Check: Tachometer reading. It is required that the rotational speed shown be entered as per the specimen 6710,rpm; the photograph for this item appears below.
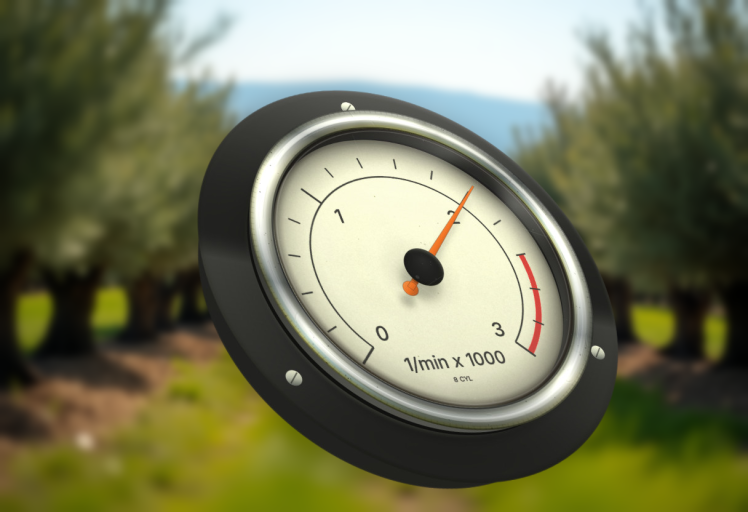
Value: 2000,rpm
